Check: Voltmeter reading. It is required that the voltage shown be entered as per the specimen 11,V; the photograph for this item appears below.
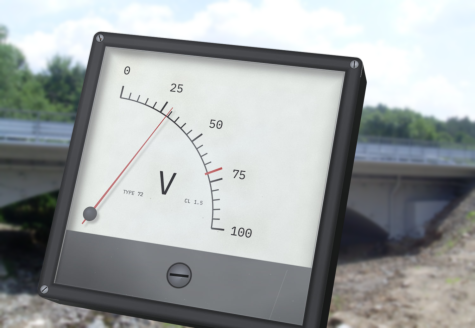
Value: 30,V
